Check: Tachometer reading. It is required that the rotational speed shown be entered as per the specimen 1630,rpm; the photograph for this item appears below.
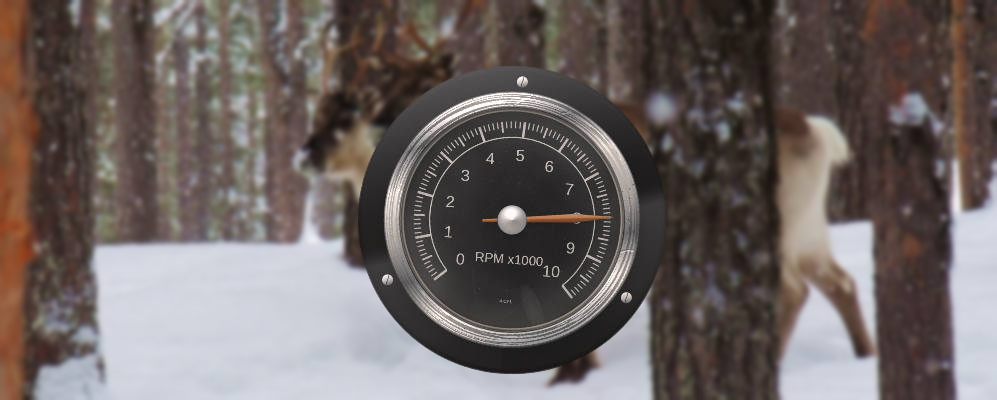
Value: 8000,rpm
